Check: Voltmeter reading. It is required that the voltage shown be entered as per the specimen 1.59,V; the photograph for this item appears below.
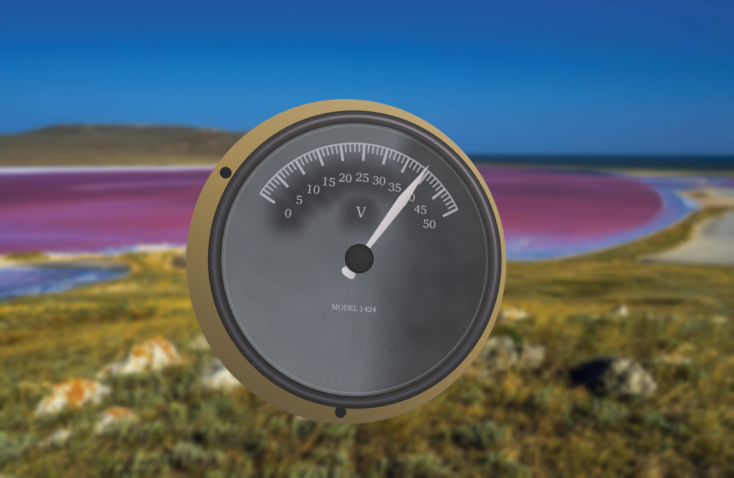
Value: 39,V
